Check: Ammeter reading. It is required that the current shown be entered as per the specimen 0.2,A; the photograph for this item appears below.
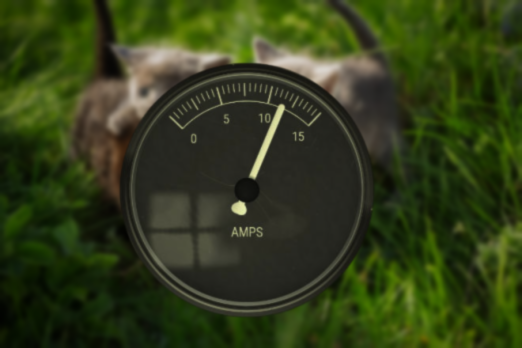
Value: 11.5,A
